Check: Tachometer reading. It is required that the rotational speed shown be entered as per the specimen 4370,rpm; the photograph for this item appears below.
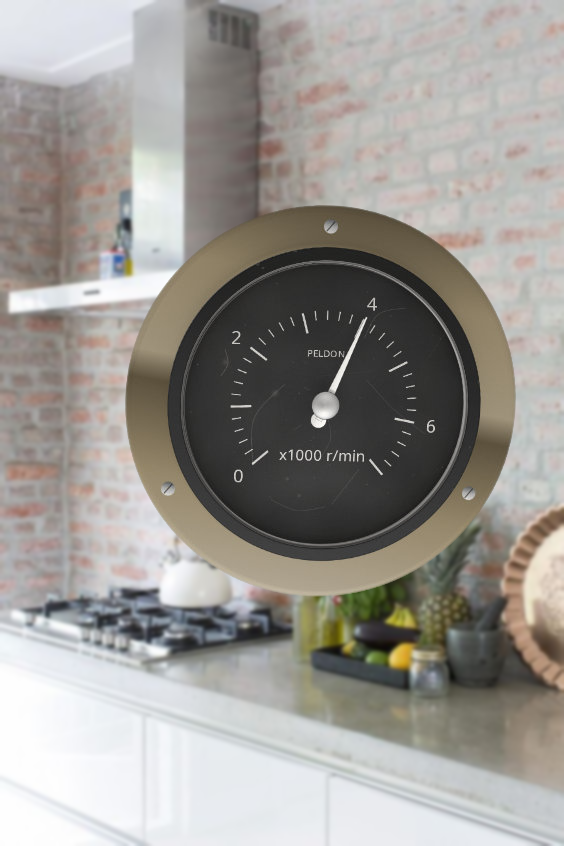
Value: 4000,rpm
